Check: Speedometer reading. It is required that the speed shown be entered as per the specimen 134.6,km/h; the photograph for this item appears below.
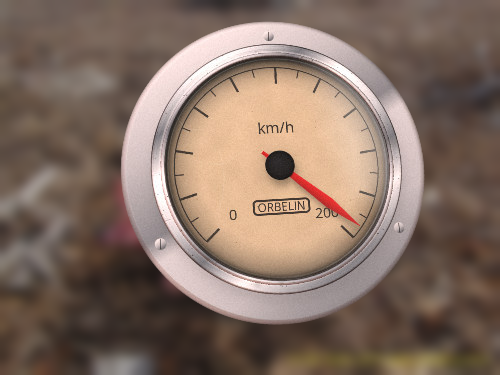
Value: 195,km/h
